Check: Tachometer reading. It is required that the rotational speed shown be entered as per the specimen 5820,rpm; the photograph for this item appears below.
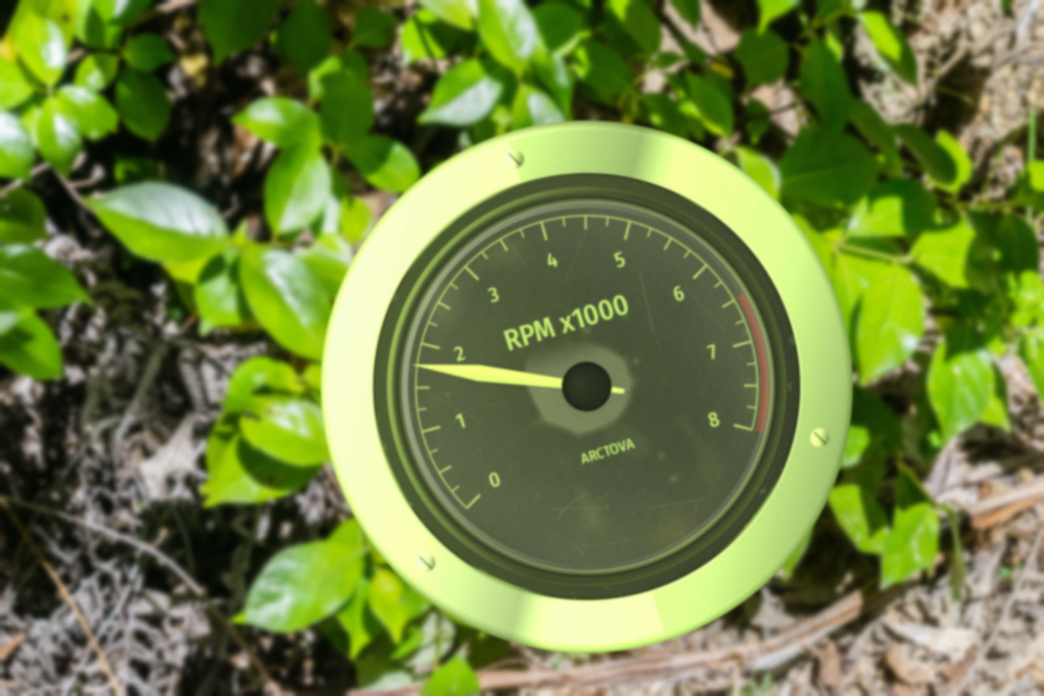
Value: 1750,rpm
